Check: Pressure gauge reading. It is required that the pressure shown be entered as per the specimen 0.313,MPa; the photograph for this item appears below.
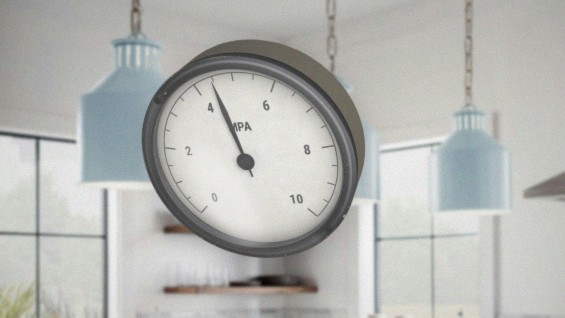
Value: 4.5,MPa
